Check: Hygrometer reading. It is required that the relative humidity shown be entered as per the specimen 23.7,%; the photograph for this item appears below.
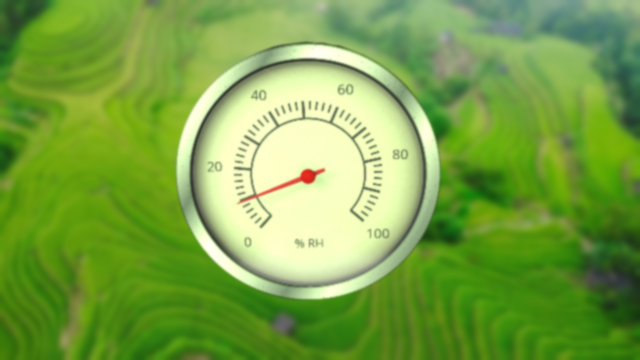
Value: 10,%
